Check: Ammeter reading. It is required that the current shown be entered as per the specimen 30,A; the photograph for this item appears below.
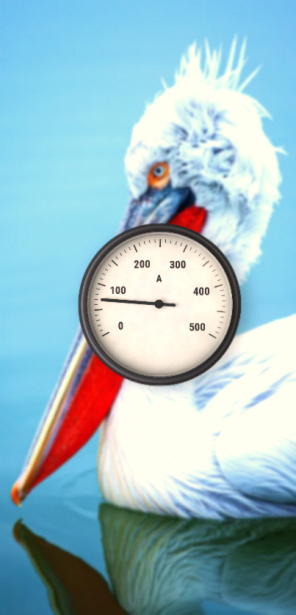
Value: 70,A
